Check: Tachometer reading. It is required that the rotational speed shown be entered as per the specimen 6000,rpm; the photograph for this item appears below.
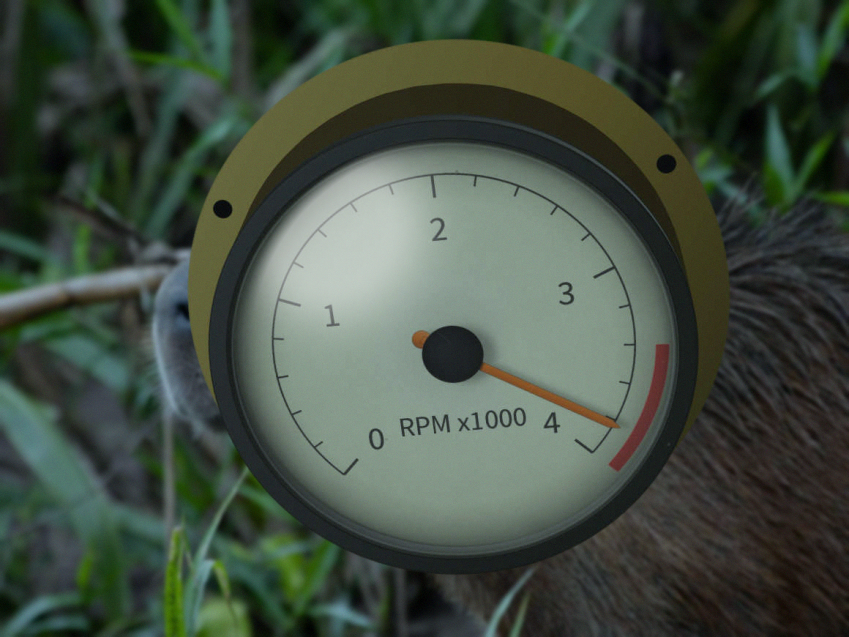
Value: 3800,rpm
